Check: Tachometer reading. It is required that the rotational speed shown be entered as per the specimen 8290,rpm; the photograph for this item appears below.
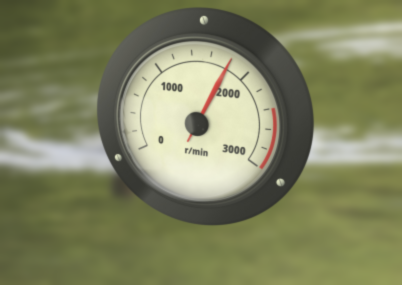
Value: 1800,rpm
